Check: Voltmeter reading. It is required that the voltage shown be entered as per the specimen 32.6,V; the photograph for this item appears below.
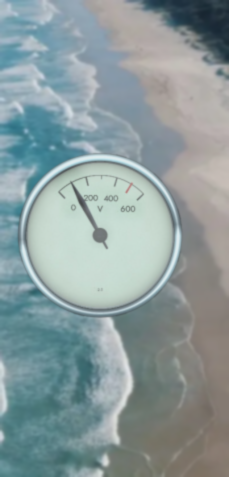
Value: 100,V
